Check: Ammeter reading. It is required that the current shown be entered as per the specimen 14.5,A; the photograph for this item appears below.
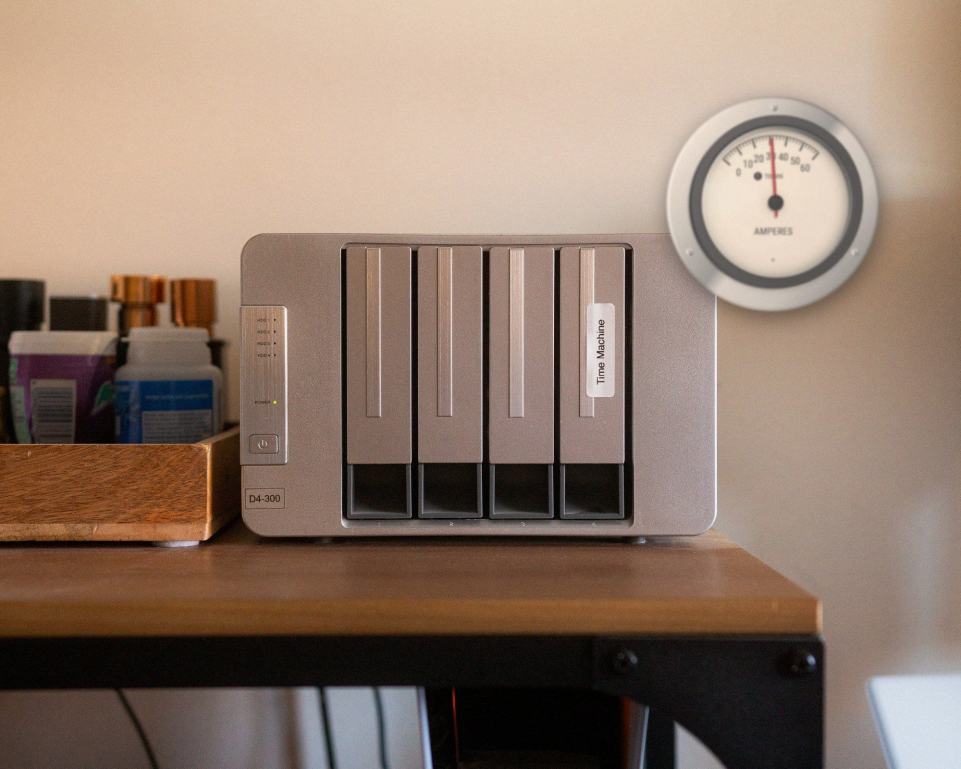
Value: 30,A
